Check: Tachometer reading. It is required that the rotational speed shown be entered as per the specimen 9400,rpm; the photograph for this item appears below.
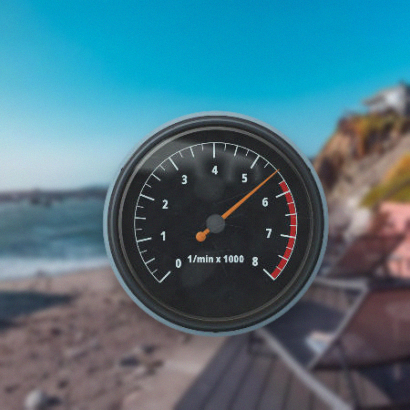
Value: 5500,rpm
